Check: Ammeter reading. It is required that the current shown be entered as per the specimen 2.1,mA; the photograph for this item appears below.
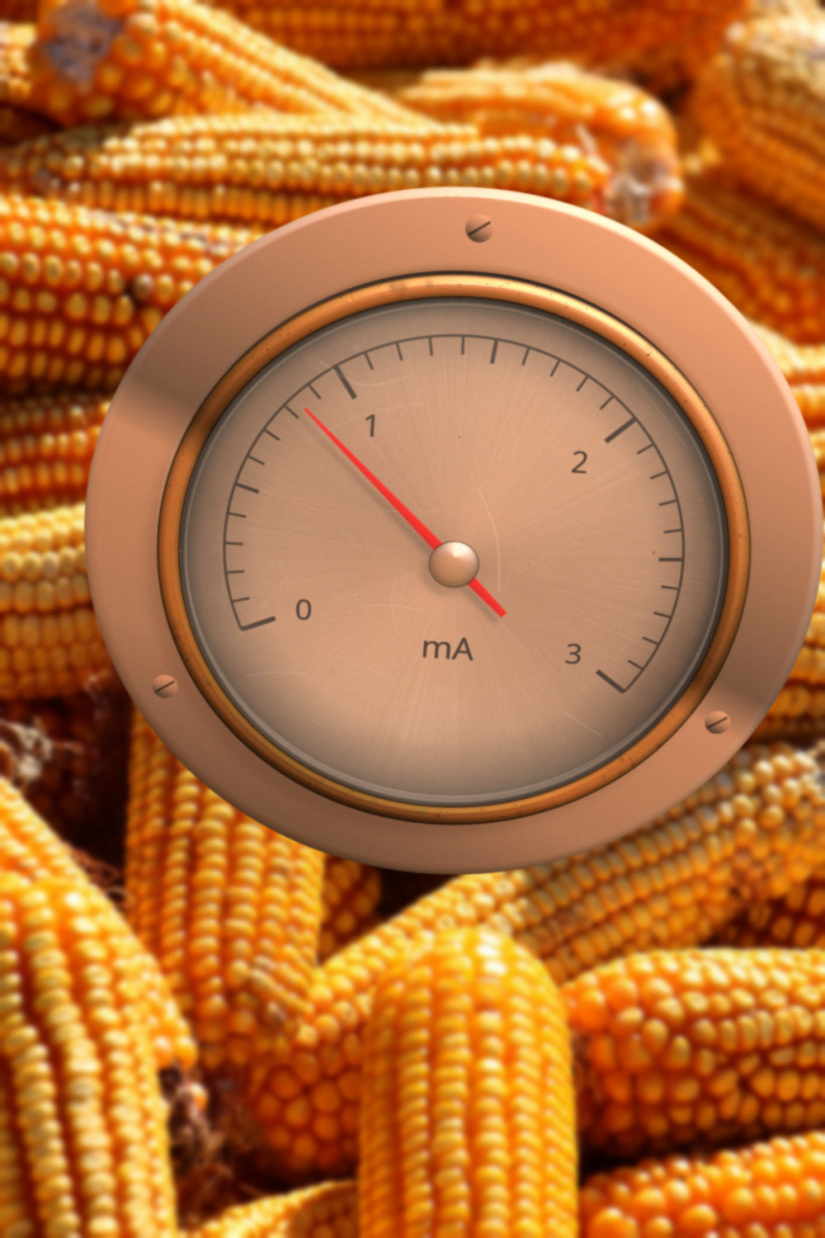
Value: 0.85,mA
